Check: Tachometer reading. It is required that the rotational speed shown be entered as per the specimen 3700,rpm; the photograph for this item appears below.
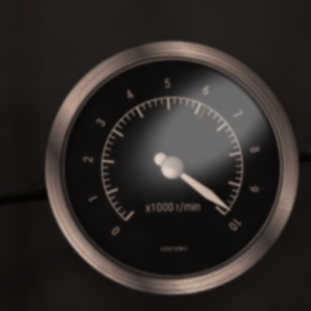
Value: 9800,rpm
